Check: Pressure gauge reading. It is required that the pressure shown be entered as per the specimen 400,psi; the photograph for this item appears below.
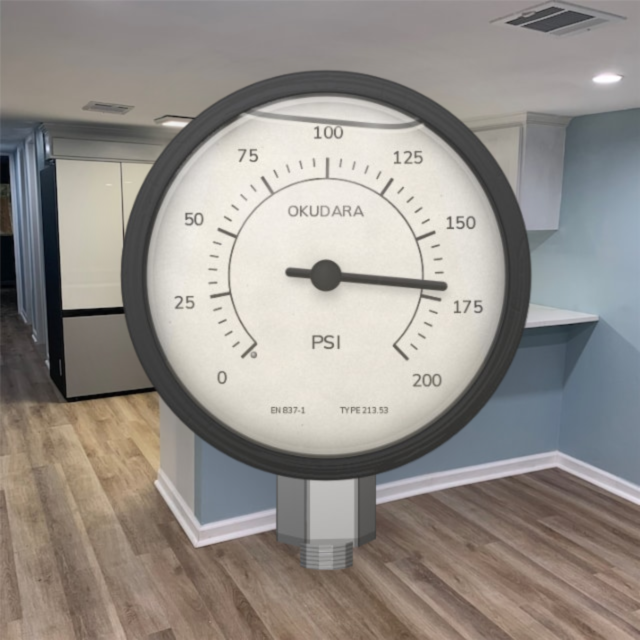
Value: 170,psi
